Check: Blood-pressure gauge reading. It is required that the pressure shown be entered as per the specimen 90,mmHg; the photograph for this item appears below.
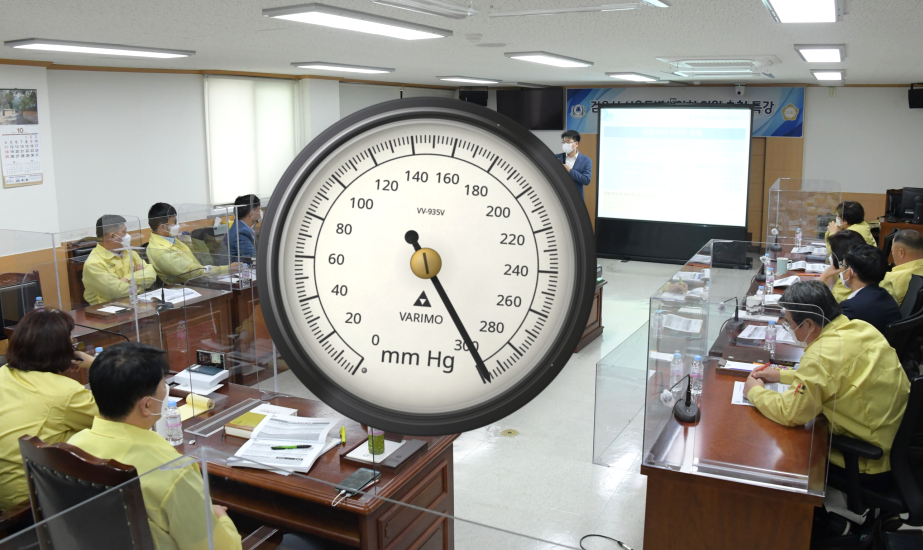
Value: 298,mmHg
